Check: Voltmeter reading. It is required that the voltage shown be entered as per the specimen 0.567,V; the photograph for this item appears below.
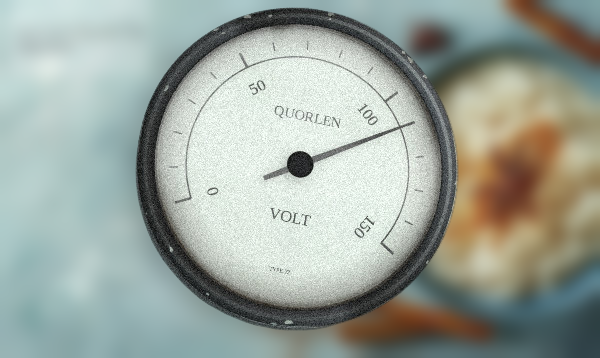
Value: 110,V
